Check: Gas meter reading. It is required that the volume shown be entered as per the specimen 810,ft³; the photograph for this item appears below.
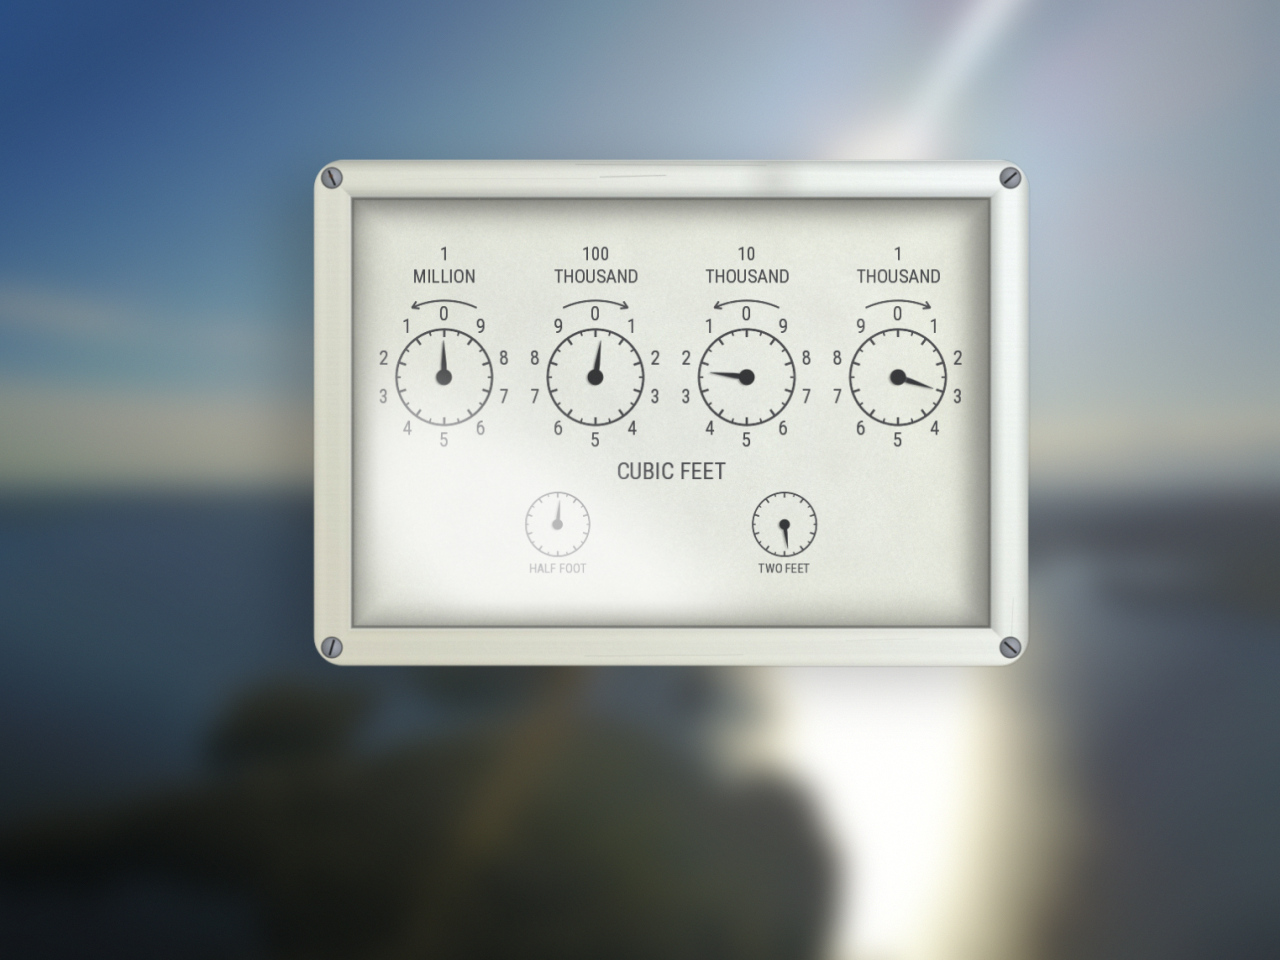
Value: 2300,ft³
